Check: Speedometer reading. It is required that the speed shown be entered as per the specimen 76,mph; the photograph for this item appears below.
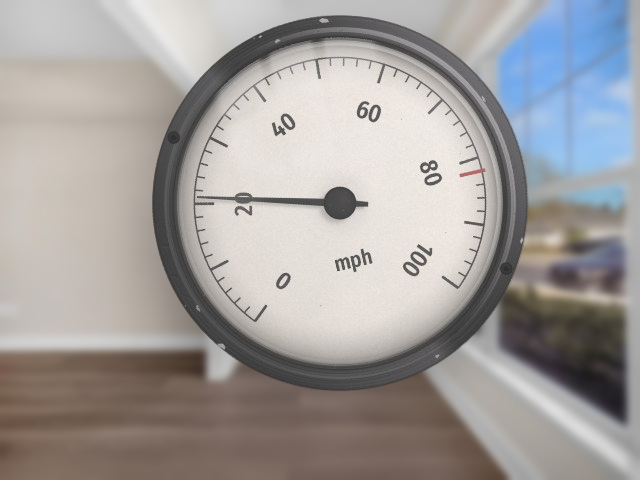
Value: 21,mph
